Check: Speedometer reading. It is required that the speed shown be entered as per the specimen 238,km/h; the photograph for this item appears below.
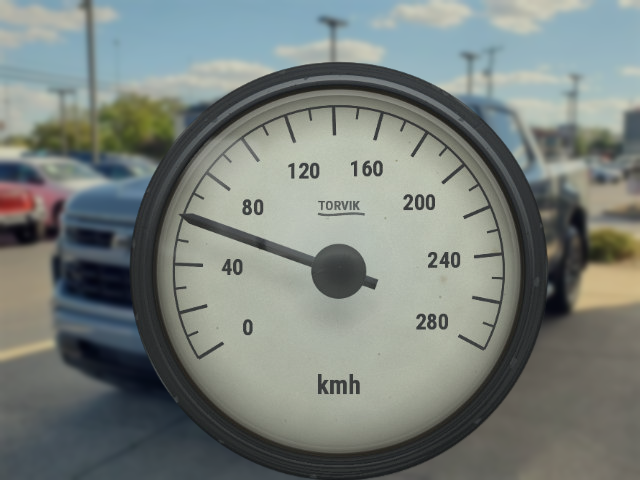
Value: 60,km/h
